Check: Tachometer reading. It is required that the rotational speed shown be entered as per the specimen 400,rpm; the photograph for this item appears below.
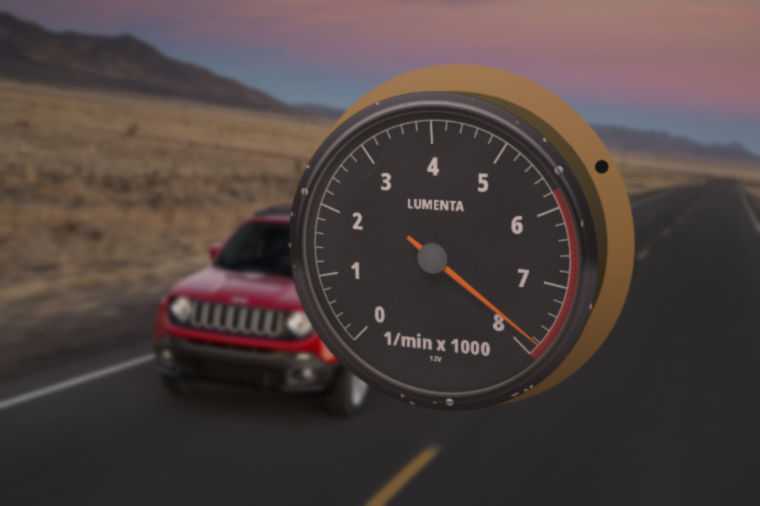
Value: 7800,rpm
